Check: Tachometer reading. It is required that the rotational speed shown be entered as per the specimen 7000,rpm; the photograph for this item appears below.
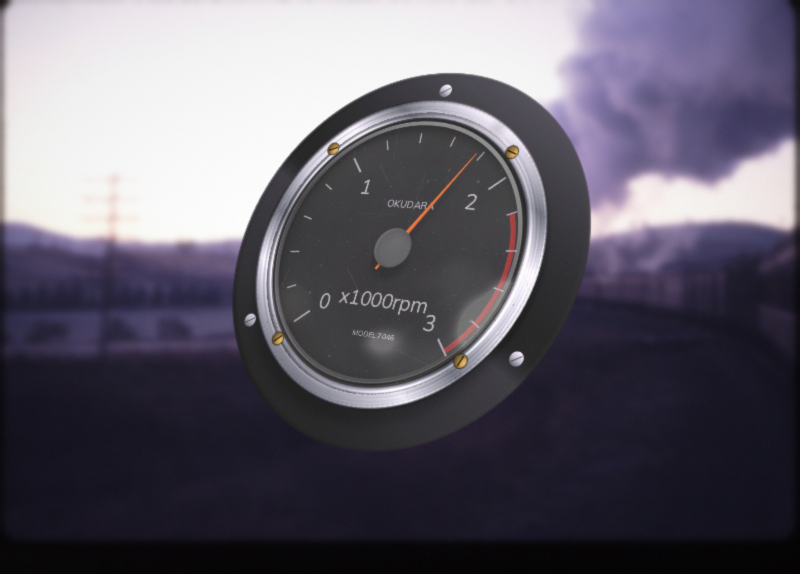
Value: 1800,rpm
